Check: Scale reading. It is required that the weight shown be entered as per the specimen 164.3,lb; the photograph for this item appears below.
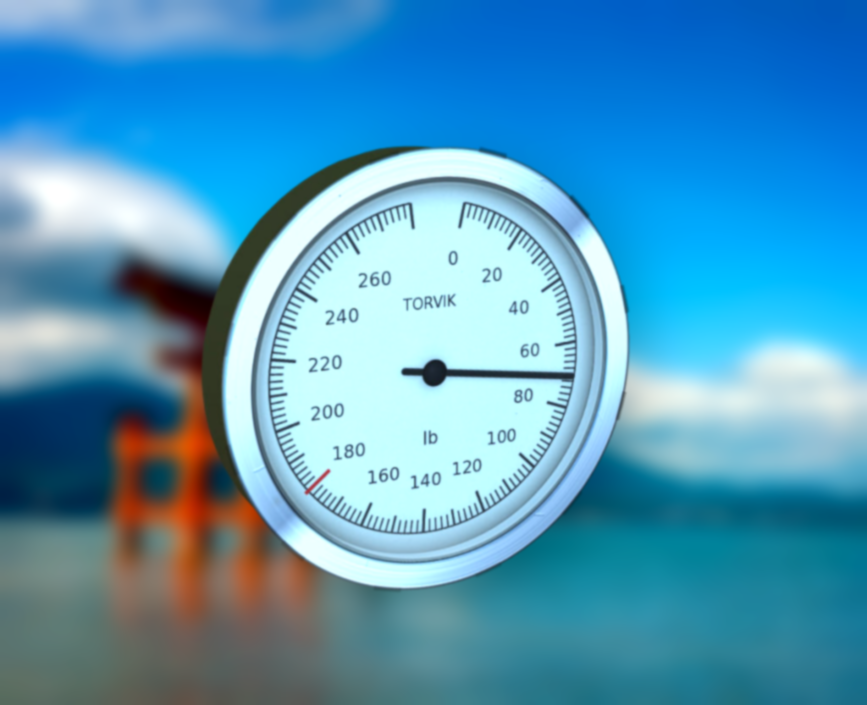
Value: 70,lb
